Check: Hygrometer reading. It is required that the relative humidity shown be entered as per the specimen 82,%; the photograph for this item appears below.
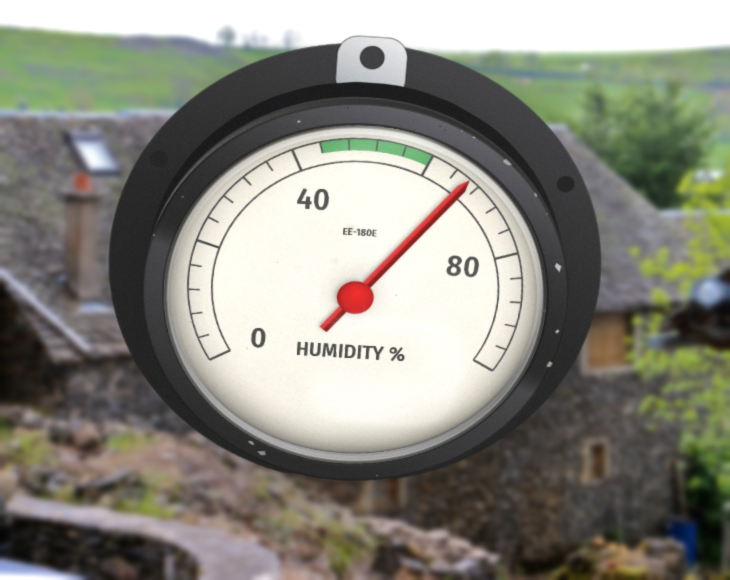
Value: 66,%
